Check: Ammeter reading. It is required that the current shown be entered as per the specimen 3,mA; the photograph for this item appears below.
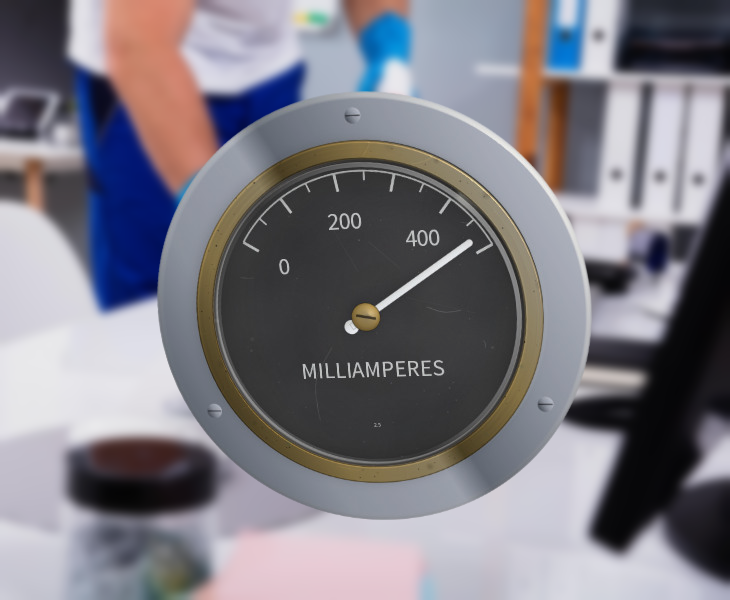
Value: 475,mA
